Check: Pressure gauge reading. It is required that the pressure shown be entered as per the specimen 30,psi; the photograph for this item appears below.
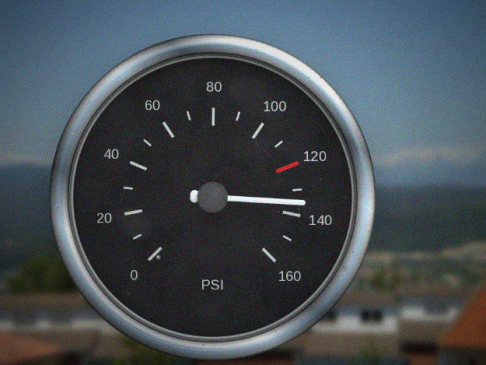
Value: 135,psi
